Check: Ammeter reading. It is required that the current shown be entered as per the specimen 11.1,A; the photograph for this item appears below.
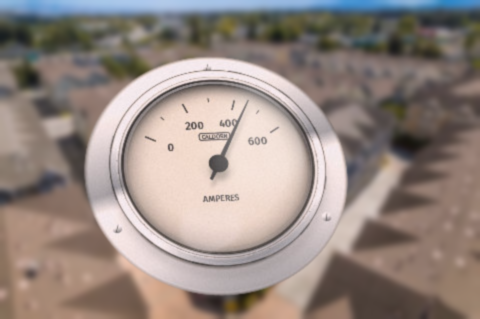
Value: 450,A
